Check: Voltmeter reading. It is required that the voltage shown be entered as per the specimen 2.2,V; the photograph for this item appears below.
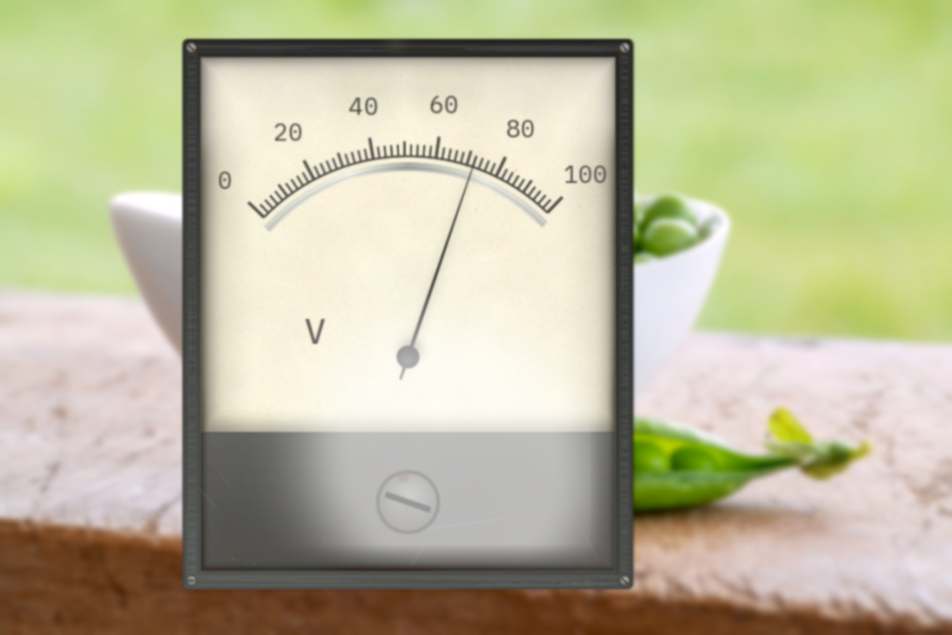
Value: 72,V
